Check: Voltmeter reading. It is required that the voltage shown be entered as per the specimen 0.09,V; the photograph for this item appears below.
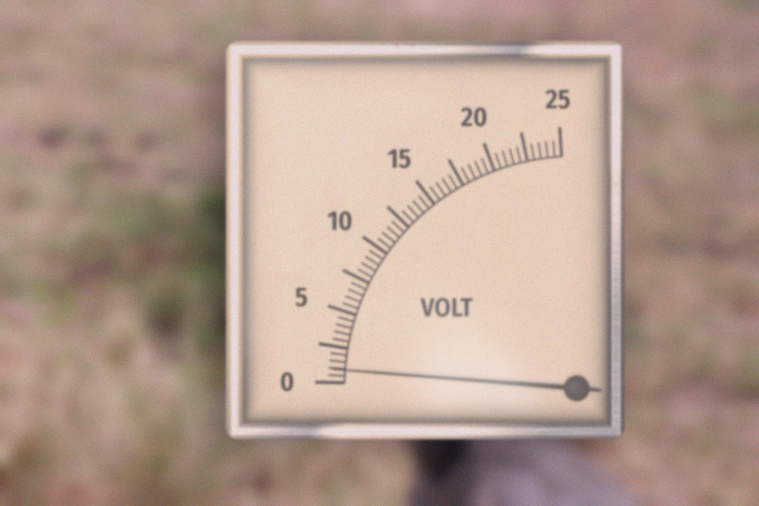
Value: 1,V
